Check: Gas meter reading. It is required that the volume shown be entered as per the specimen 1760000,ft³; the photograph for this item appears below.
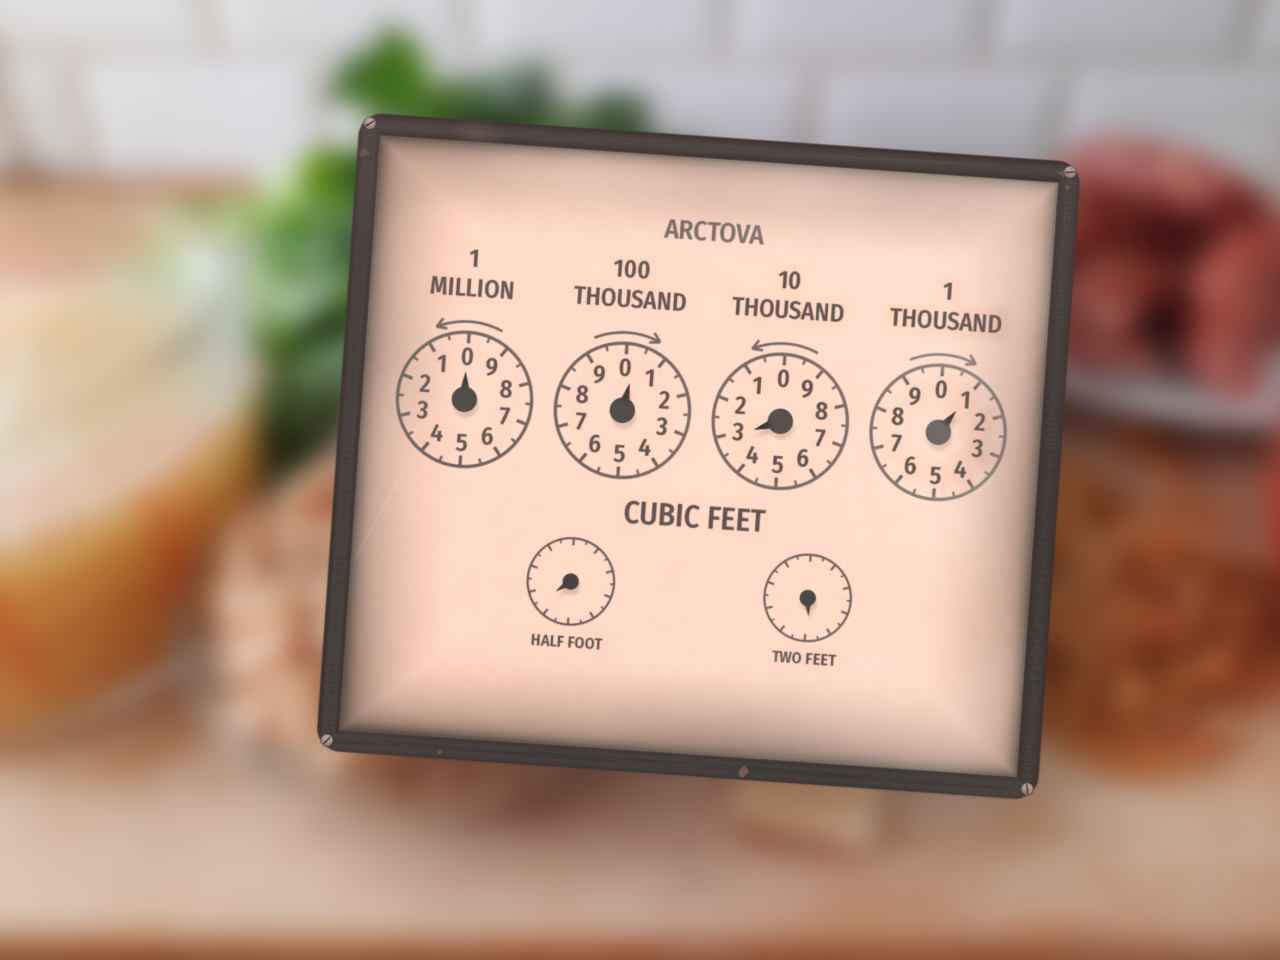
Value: 3100,ft³
